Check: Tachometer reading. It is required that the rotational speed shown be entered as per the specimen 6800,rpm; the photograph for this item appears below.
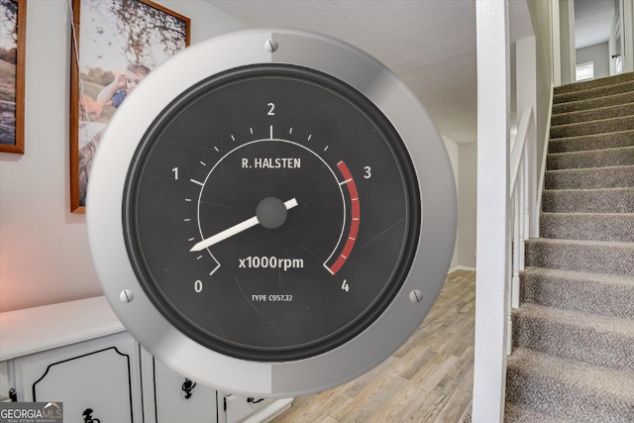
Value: 300,rpm
